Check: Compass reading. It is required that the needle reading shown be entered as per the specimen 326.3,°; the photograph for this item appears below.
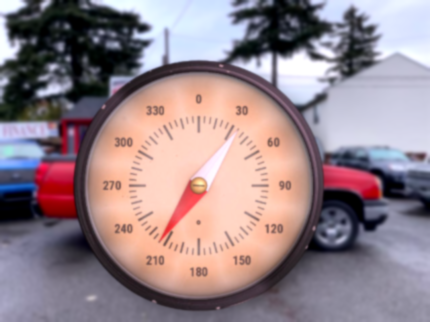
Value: 215,°
